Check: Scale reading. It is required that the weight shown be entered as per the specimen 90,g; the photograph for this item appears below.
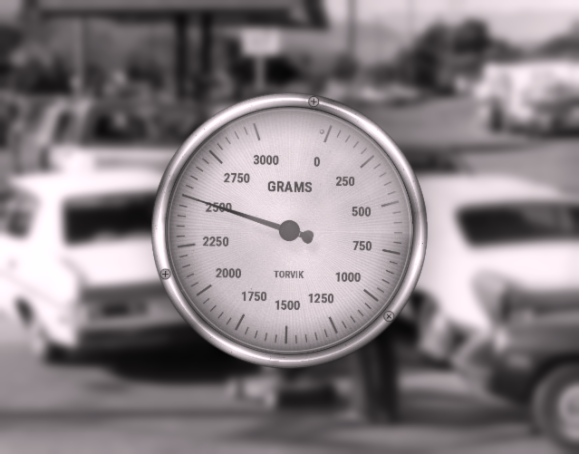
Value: 2500,g
